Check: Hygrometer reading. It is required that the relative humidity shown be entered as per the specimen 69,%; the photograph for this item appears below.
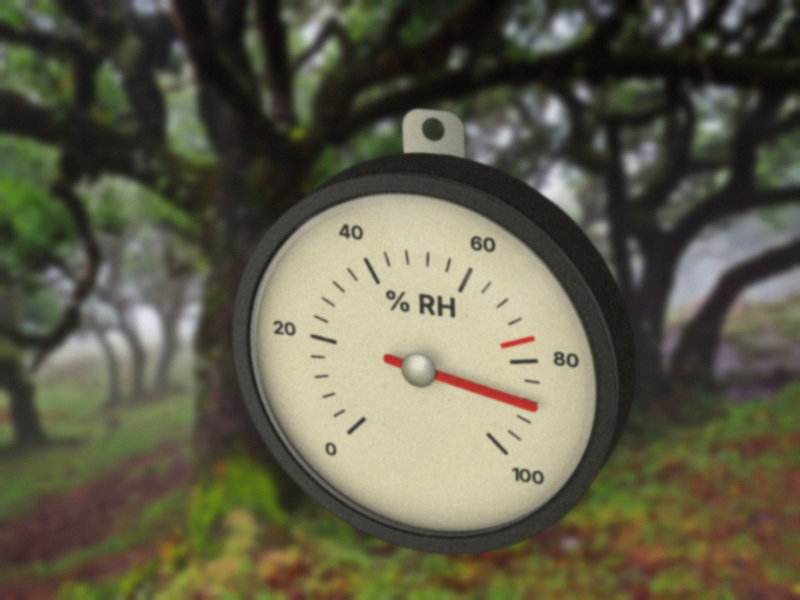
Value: 88,%
